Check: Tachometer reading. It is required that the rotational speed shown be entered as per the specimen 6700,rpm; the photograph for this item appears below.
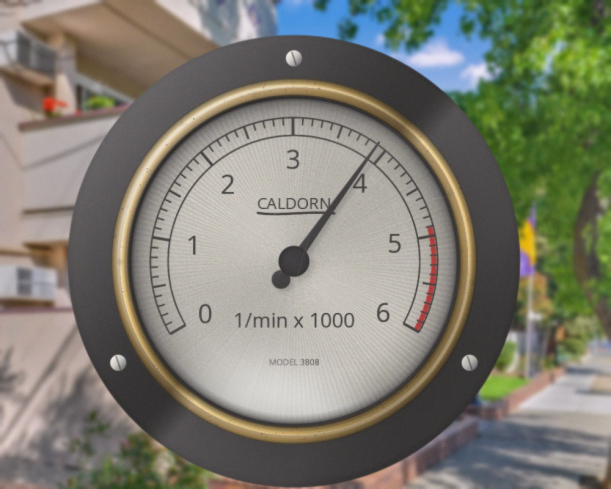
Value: 3900,rpm
